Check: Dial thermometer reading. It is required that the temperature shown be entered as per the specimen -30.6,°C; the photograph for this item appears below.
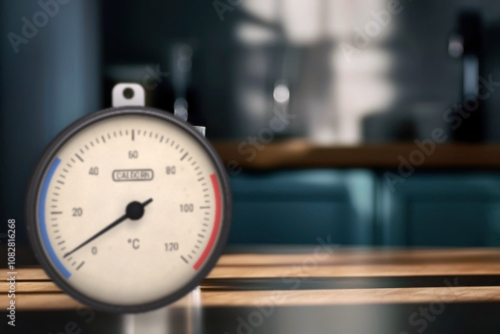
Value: 6,°C
